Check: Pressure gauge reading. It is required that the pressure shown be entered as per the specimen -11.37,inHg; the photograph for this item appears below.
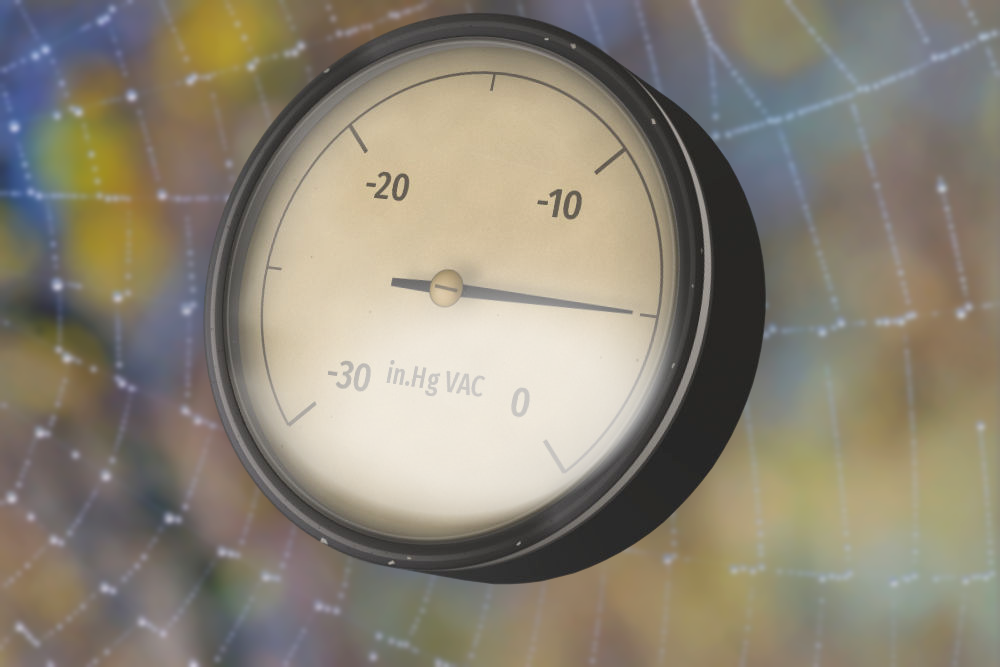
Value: -5,inHg
